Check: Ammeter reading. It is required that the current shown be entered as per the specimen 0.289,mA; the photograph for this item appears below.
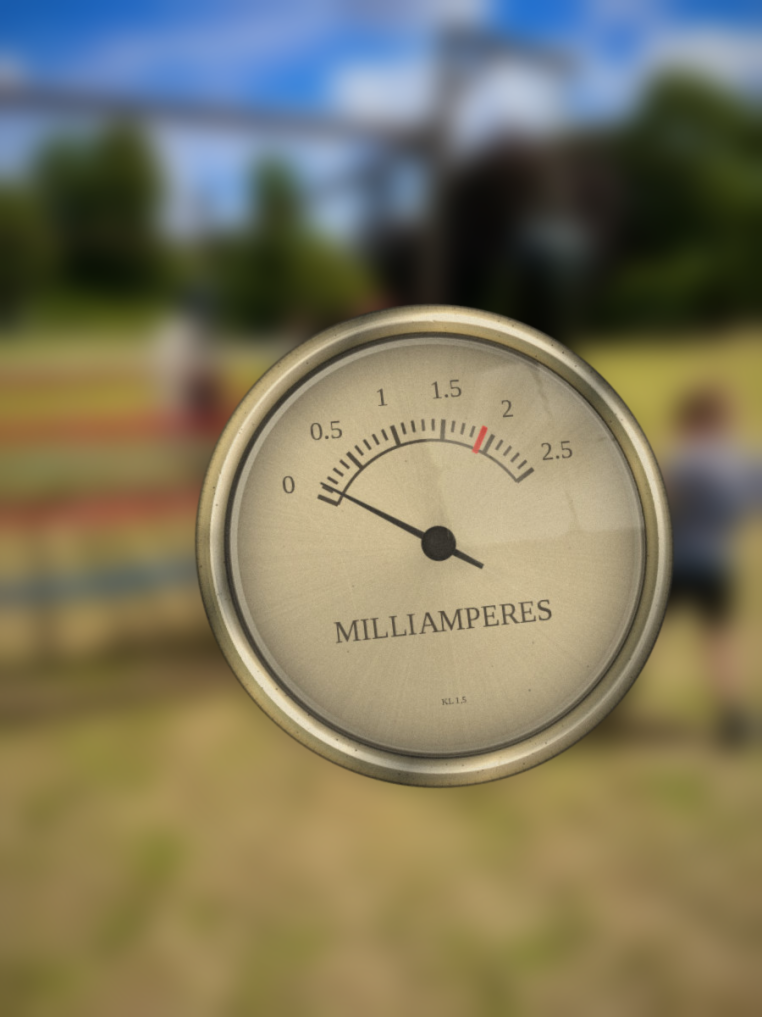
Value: 0.1,mA
